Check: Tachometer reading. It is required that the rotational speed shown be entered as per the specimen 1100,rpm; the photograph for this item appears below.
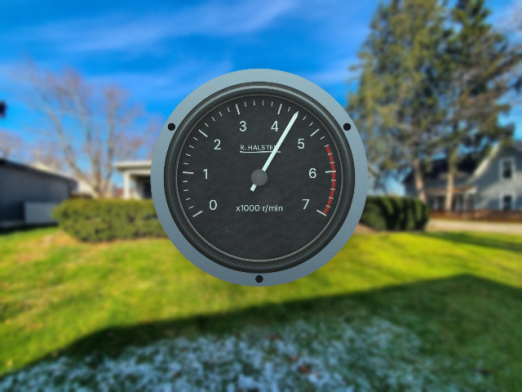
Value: 4400,rpm
